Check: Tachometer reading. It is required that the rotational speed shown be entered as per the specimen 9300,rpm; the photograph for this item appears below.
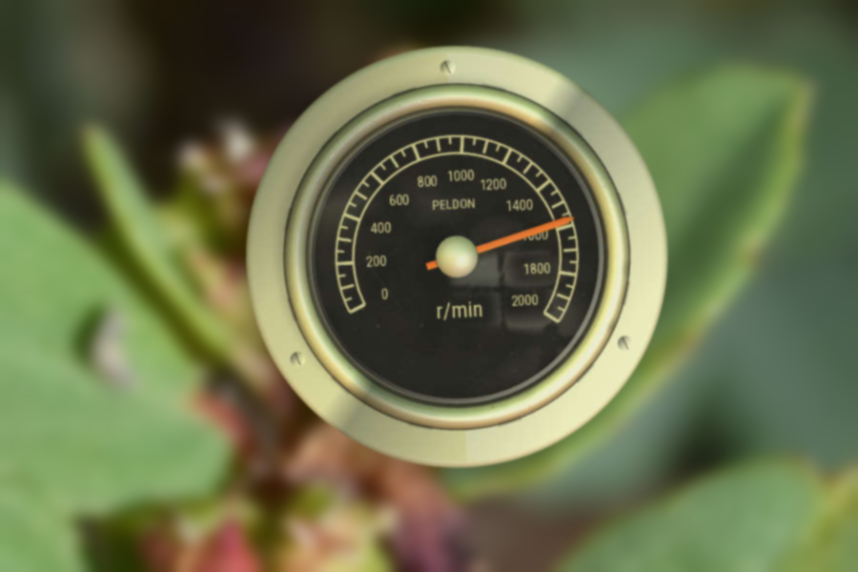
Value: 1575,rpm
